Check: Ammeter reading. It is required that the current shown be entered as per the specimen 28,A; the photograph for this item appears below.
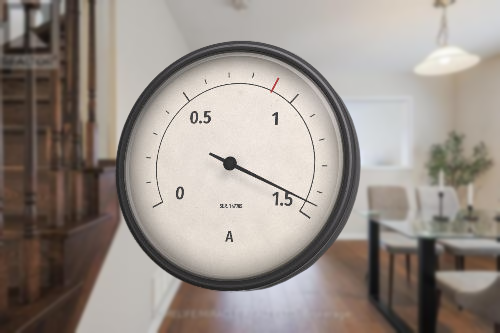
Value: 1.45,A
